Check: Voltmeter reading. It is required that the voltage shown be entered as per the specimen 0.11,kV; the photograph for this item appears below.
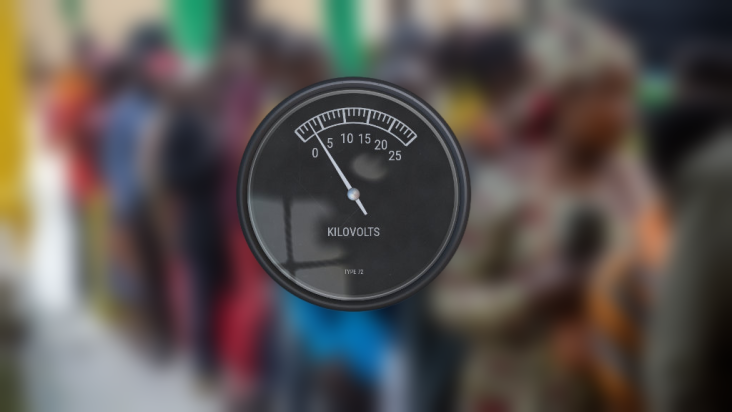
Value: 3,kV
